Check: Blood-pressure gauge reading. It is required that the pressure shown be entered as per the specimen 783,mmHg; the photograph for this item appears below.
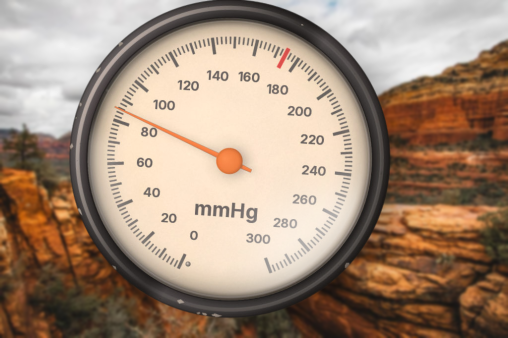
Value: 86,mmHg
